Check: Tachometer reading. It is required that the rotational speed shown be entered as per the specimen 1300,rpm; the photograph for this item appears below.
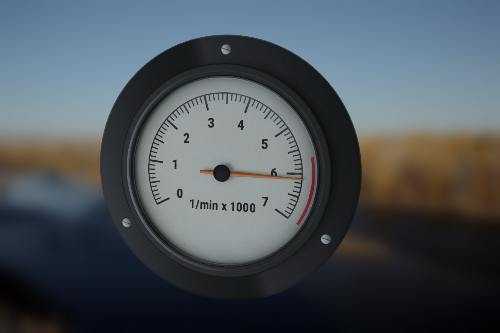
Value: 6100,rpm
